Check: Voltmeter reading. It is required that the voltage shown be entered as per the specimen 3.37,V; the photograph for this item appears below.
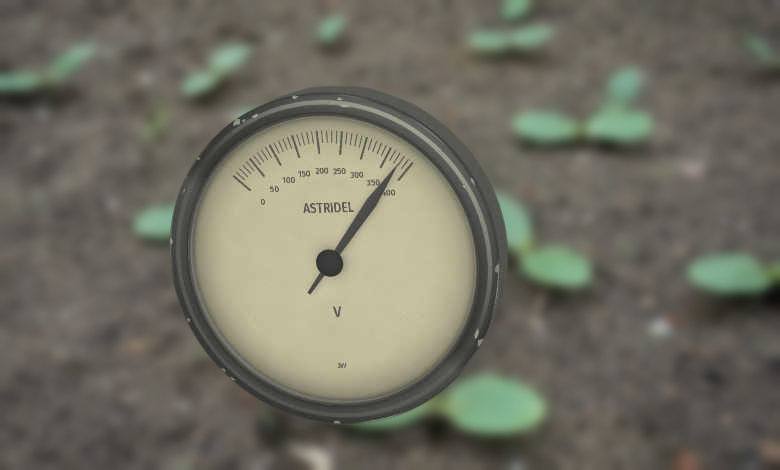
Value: 380,V
